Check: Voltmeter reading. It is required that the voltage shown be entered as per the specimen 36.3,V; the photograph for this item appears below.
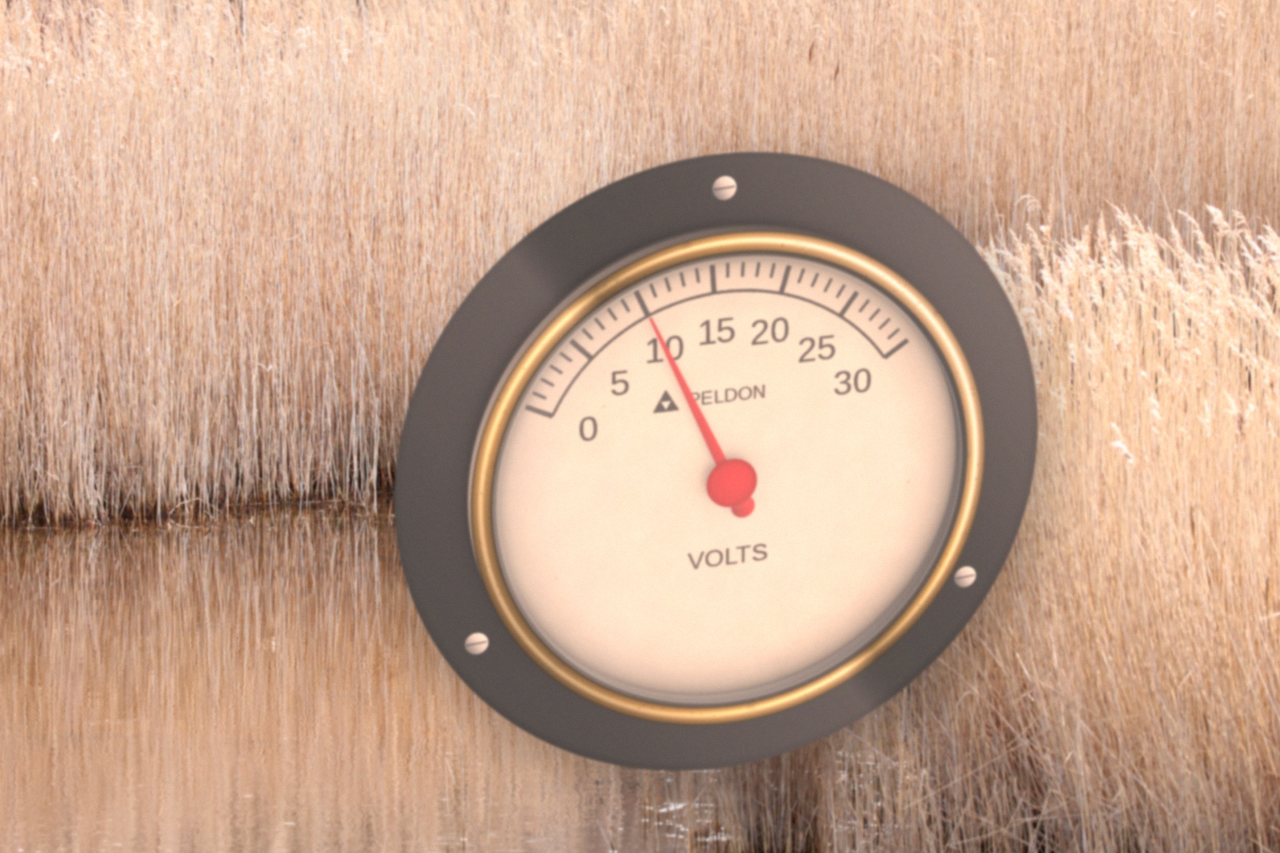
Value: 10,V
